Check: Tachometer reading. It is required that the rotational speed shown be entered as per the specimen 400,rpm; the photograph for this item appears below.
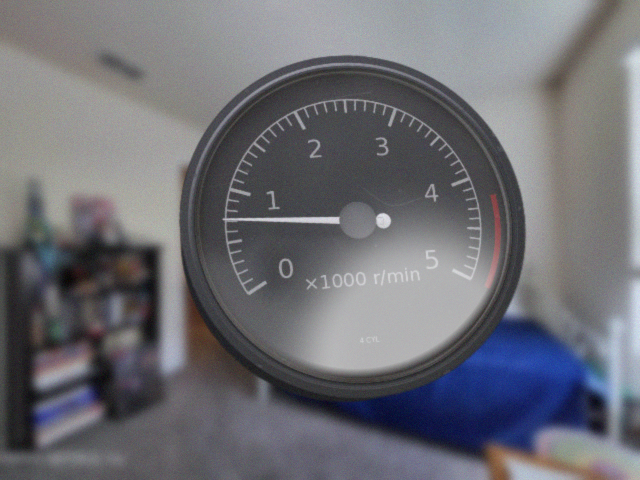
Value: 700,rpm
